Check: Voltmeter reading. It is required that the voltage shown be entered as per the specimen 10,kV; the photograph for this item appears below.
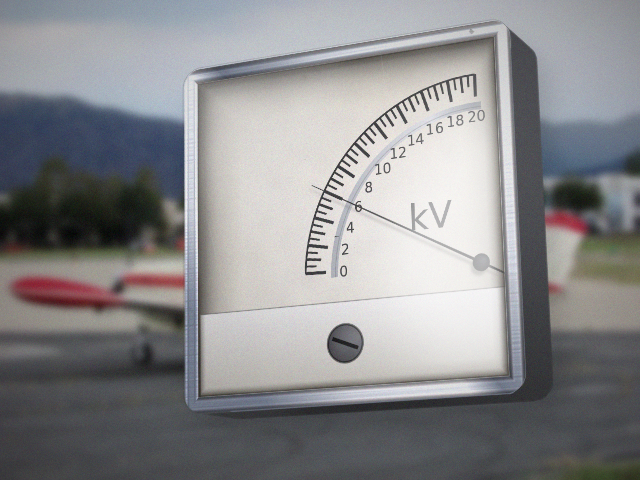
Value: 6,kV
